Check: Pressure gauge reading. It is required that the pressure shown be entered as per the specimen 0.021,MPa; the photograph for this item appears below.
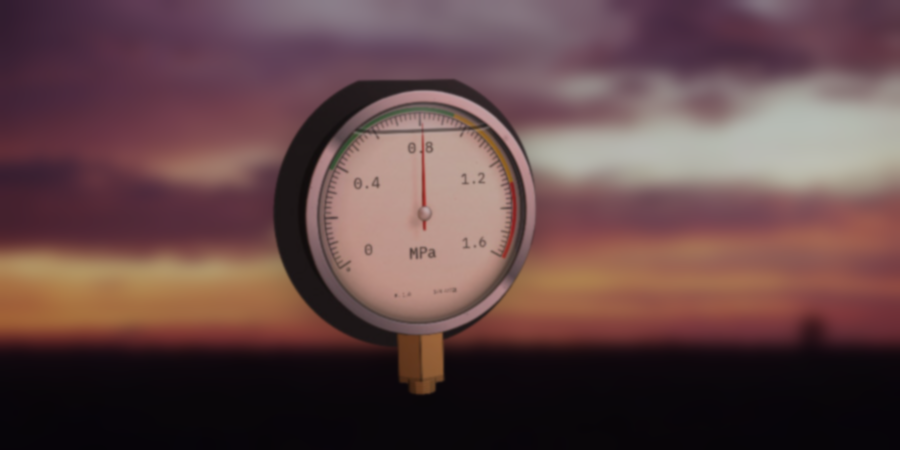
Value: 0.8,MPa
